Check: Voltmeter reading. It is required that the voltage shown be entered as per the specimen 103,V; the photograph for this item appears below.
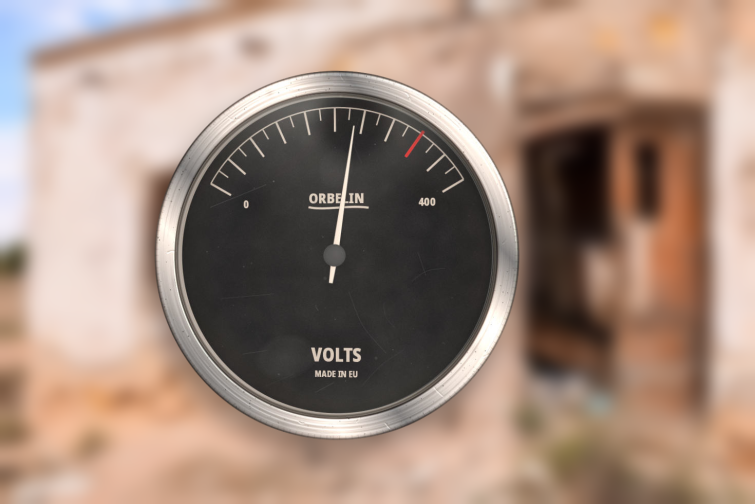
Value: 230,V
